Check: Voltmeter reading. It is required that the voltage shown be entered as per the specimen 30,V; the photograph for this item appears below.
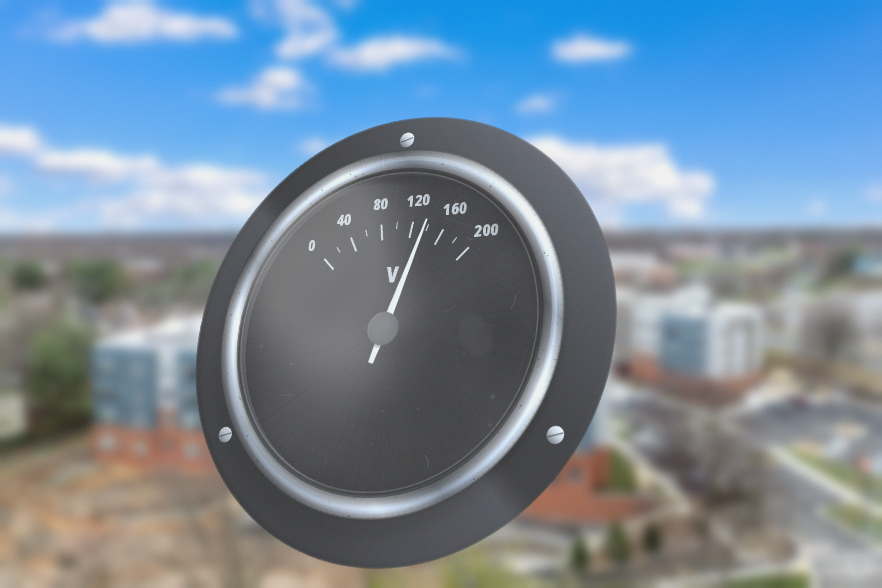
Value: 140,V
